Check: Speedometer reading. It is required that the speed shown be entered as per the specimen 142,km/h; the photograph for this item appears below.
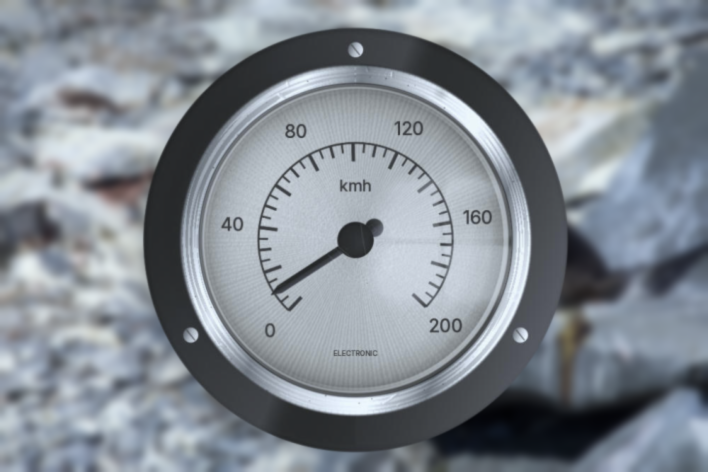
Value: 10,km/h
